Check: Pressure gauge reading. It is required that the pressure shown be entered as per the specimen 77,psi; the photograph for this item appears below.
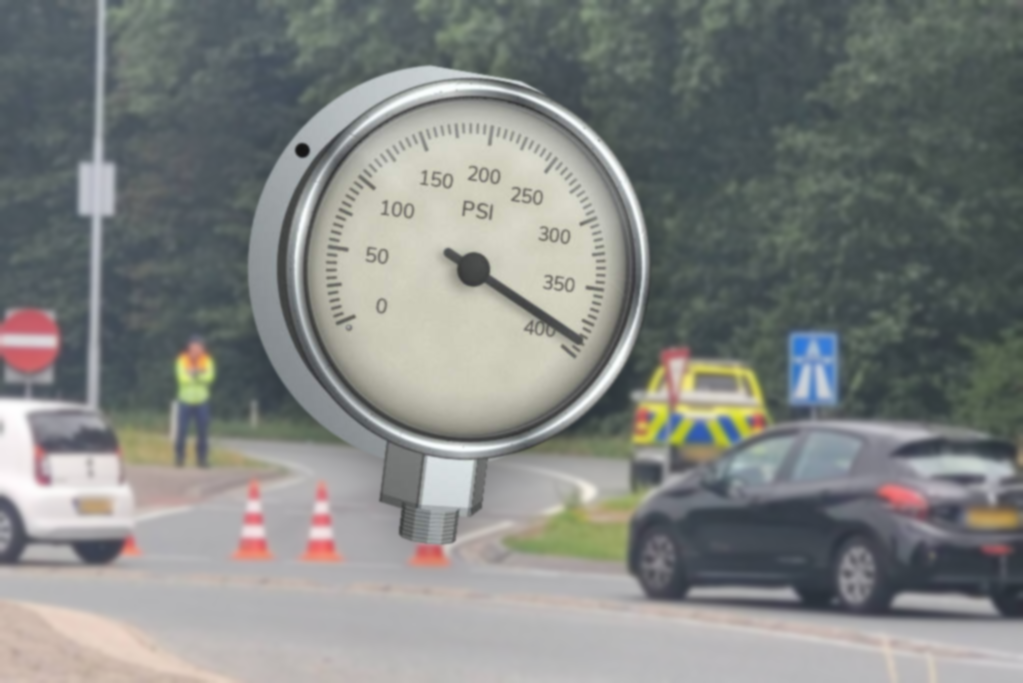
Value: 390,psi
